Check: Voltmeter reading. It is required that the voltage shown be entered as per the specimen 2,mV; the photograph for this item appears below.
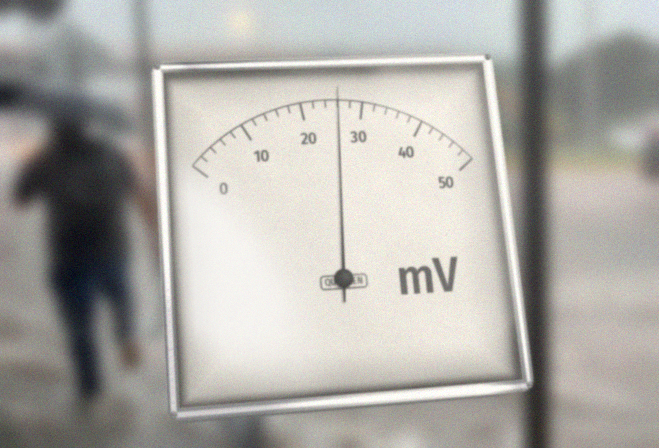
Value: 26,mV
